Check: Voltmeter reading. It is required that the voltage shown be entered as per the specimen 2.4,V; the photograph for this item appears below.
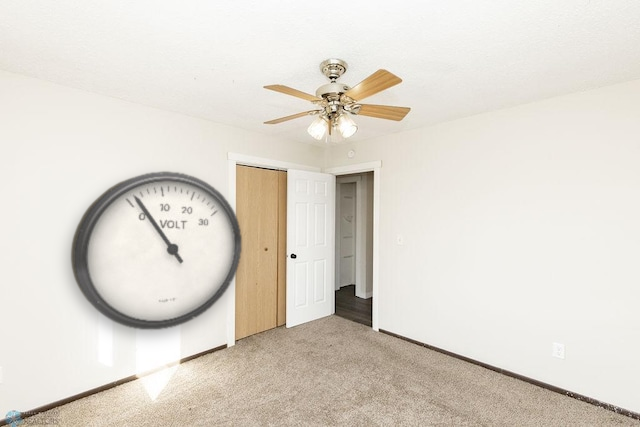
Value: 2,V
